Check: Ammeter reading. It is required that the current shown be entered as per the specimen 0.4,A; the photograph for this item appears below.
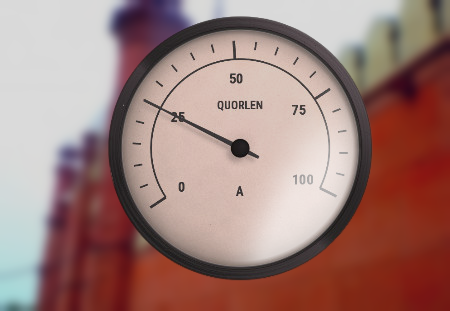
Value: 25,A
